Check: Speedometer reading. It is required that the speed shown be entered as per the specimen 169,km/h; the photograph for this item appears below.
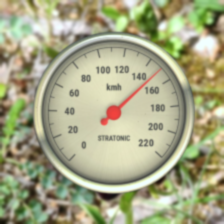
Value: 150,km/h
